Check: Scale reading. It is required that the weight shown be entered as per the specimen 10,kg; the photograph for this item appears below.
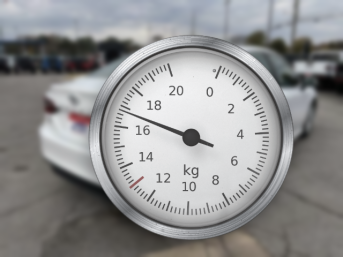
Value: 16.8,kg
